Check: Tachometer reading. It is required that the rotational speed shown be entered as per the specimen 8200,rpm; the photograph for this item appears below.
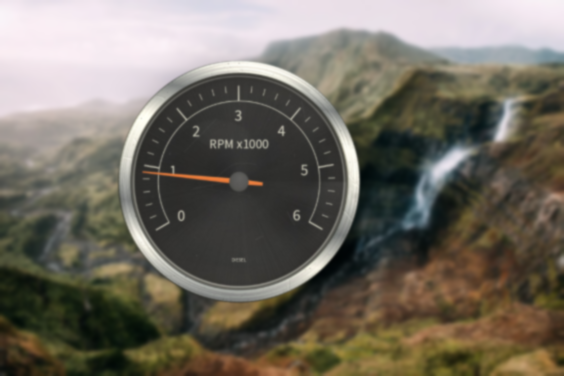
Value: 900,rpm
